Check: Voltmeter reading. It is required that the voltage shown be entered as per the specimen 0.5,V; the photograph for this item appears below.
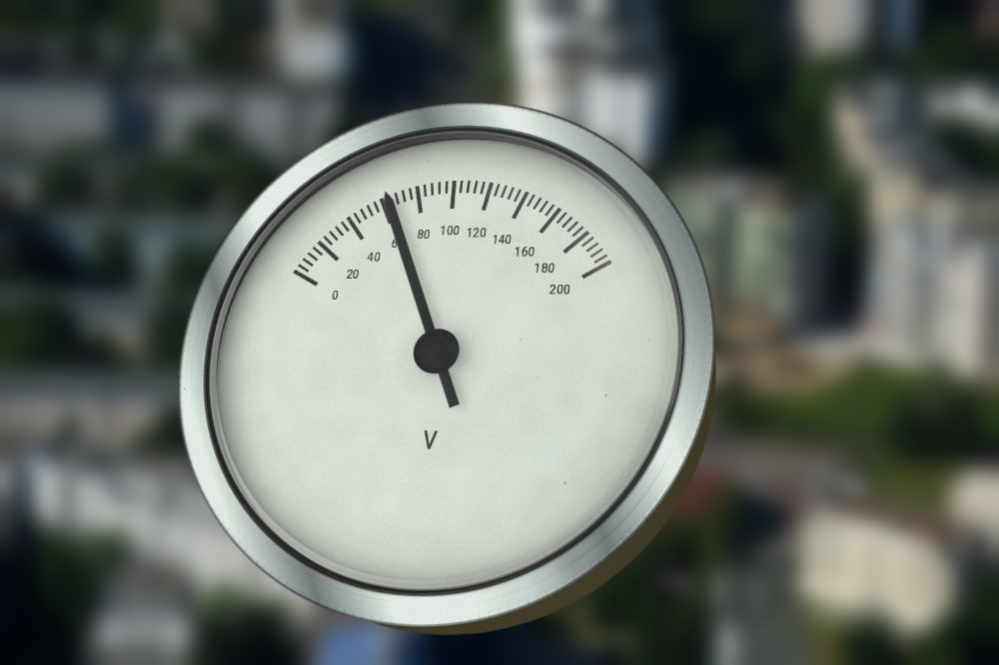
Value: 64,V
